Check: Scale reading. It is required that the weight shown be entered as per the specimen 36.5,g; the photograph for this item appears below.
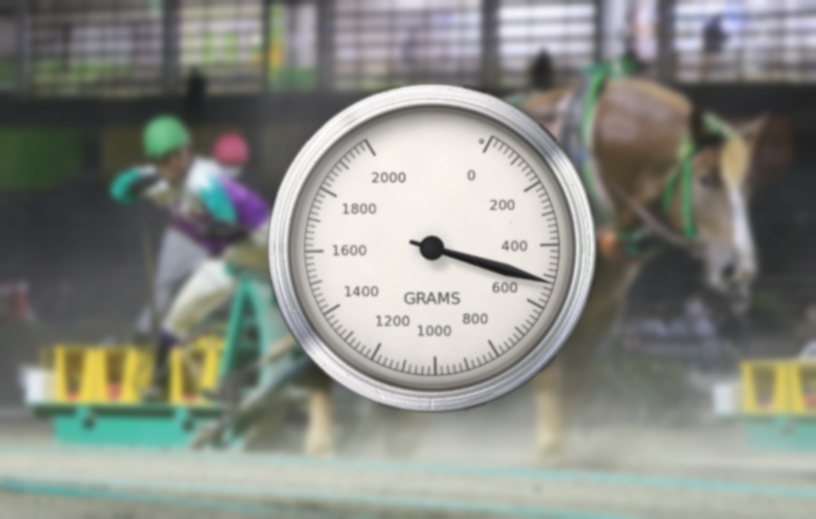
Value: 520,g
